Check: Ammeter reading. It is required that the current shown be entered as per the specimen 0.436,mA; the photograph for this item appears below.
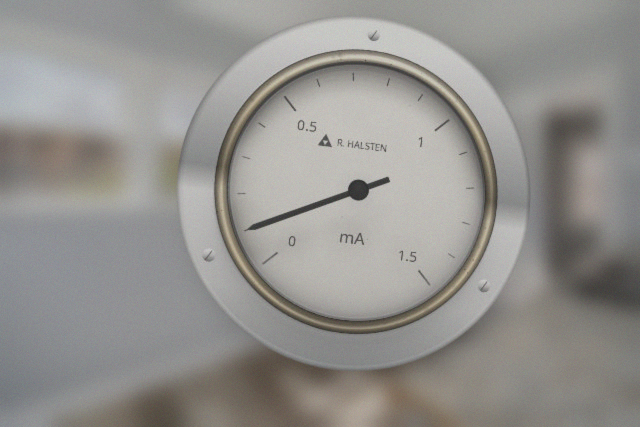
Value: 0.1,mA
